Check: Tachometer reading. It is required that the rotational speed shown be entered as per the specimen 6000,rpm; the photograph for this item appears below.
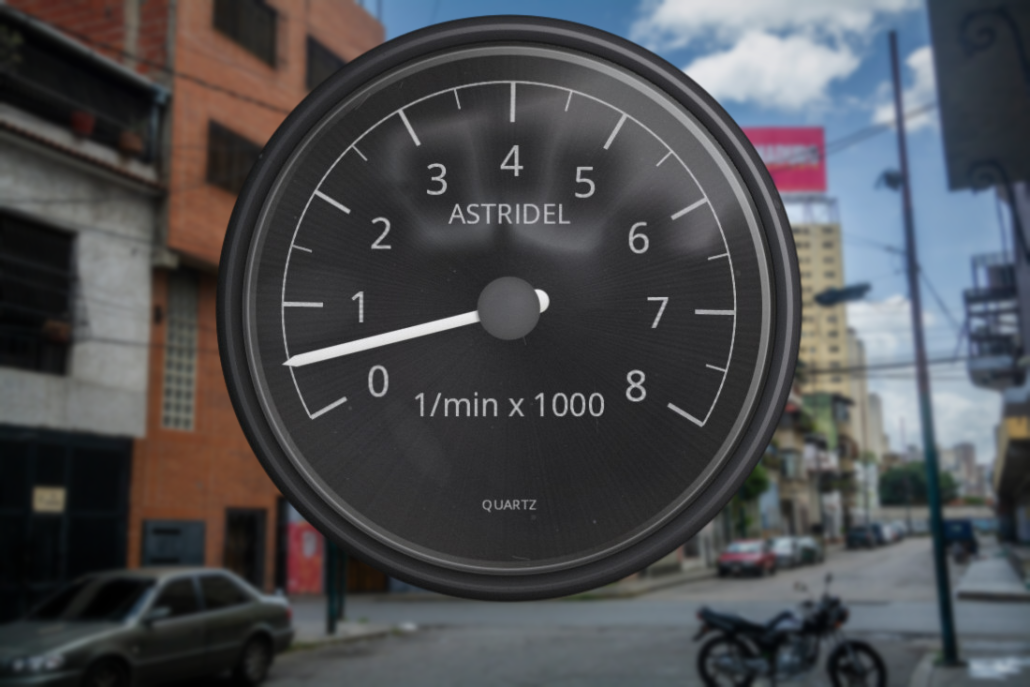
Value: 500,rpm
